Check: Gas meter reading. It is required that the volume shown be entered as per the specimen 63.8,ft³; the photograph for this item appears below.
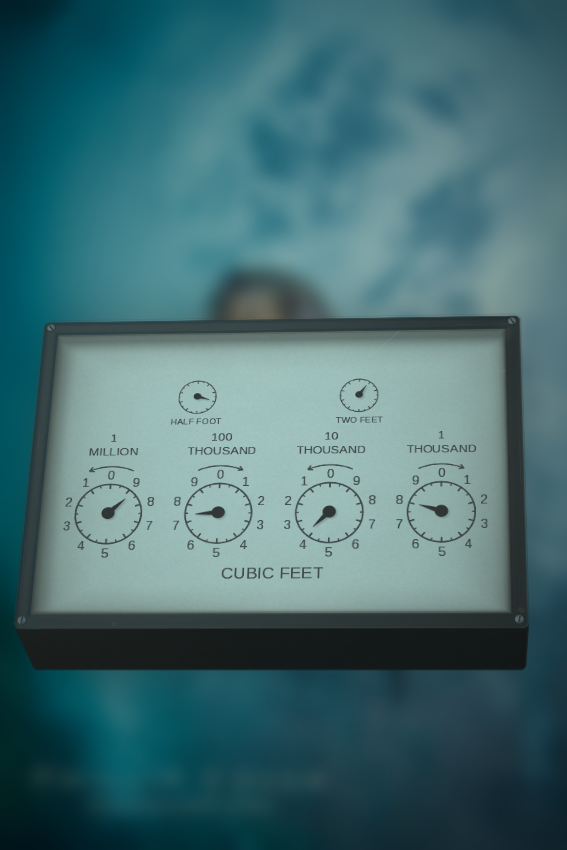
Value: 873800,ft³
